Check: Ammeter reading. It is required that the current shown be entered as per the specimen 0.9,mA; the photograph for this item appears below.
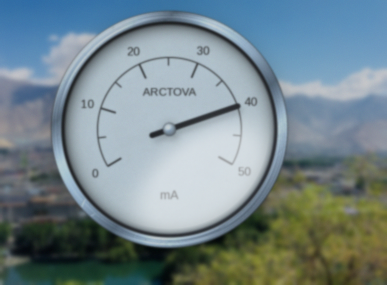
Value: 40,mA
